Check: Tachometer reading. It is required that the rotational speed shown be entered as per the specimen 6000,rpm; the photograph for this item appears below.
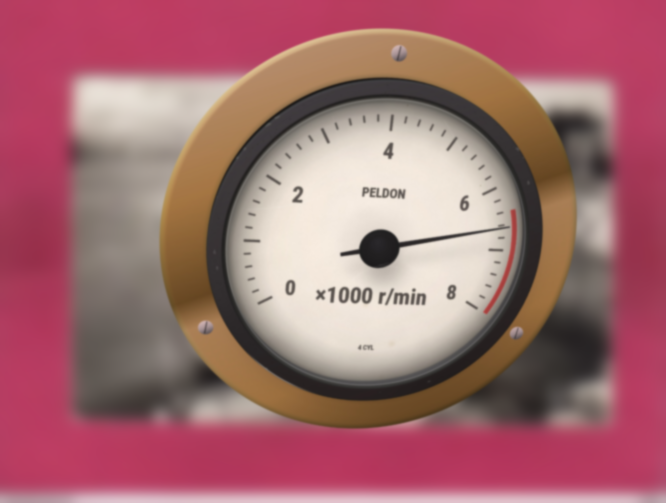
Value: 6600,rpm
